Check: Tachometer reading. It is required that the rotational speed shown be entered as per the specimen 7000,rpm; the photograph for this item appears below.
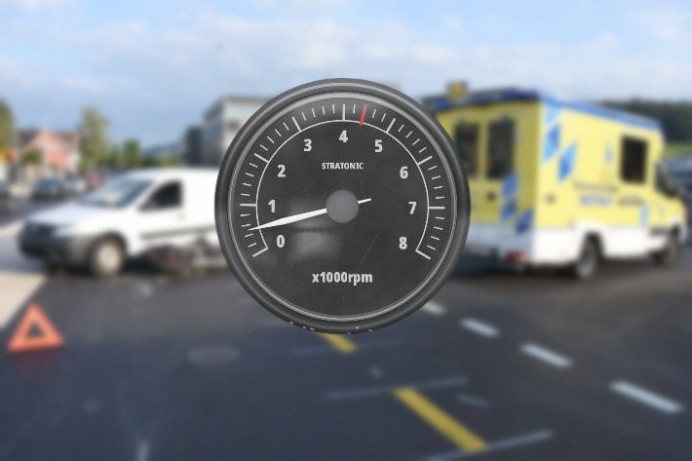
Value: 500,rpm
